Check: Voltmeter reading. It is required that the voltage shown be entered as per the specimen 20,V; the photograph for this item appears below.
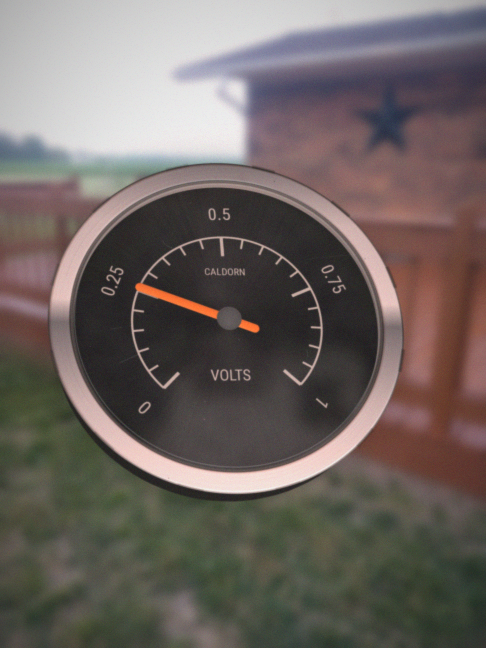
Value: 0.25,V
